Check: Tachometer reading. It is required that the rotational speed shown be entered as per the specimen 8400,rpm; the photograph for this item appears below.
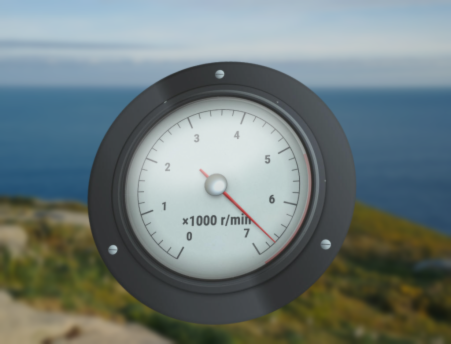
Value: 6700,rpm
